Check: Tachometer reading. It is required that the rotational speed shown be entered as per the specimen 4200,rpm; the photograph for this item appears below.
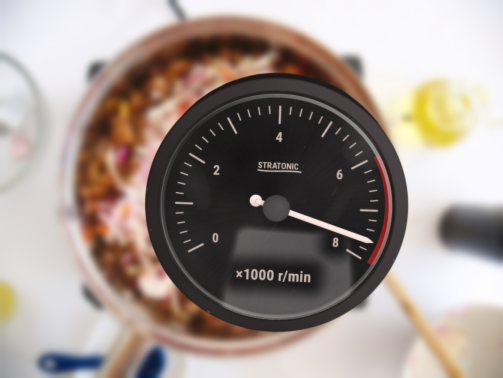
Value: 7600,rpm
